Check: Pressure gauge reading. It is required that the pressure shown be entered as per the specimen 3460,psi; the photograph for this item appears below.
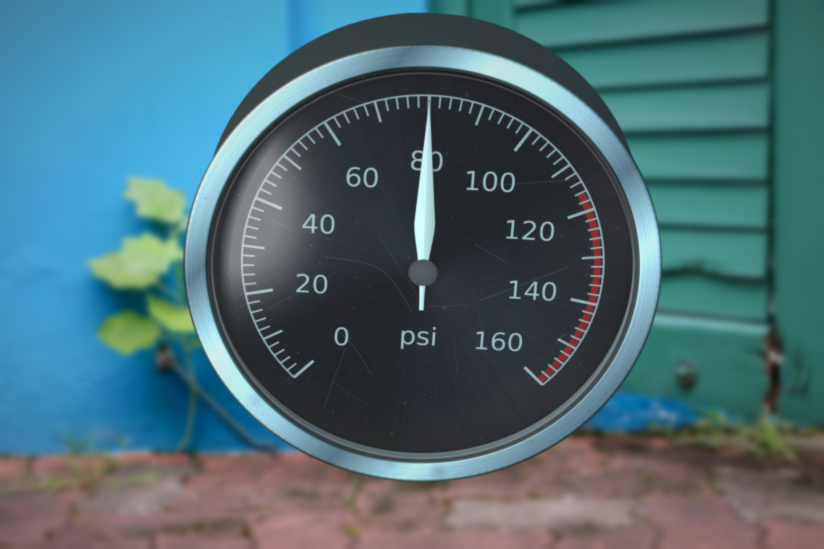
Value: 80,psi
